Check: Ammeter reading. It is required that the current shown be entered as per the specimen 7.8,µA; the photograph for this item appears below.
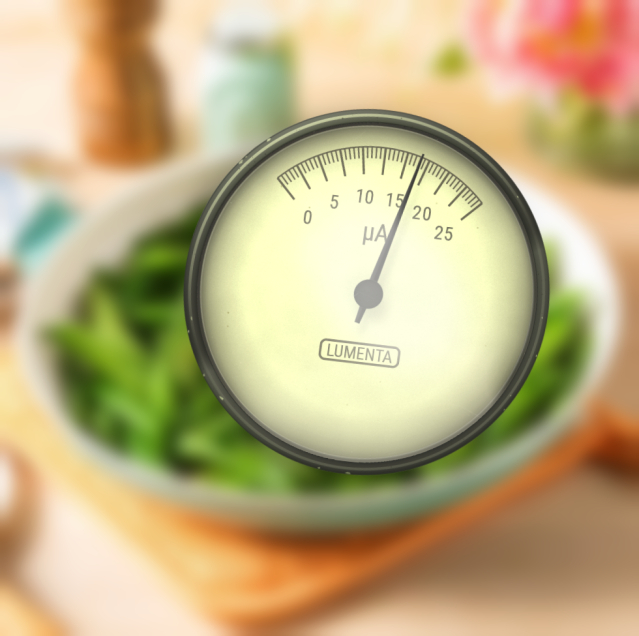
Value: 16.5,µA
